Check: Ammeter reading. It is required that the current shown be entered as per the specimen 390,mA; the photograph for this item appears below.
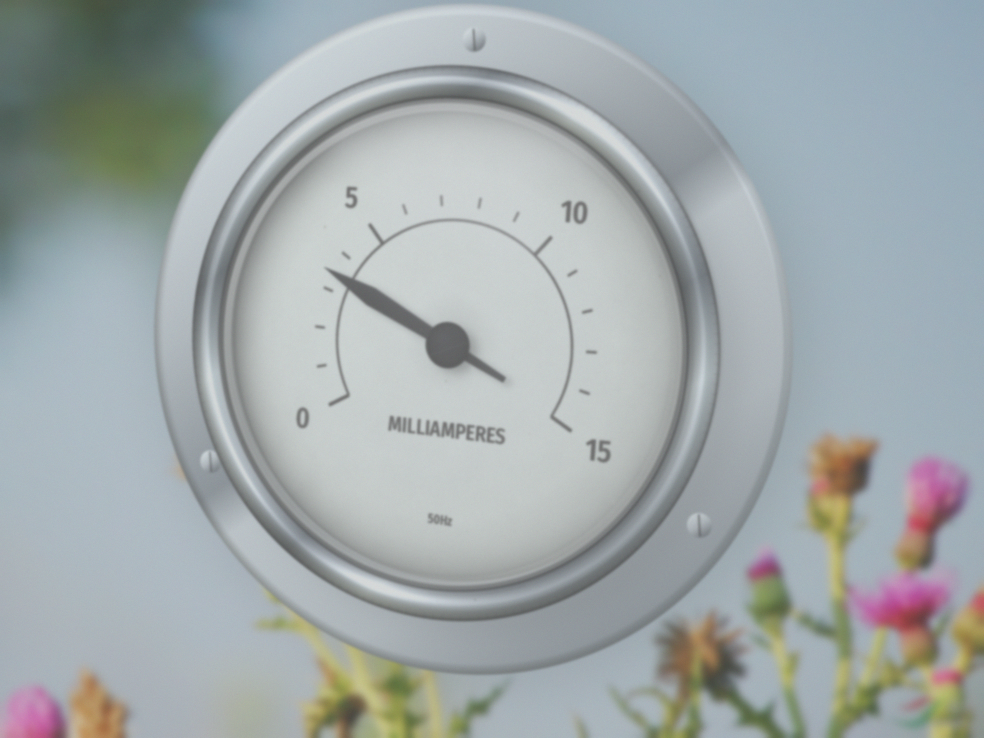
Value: 3.5,mA
